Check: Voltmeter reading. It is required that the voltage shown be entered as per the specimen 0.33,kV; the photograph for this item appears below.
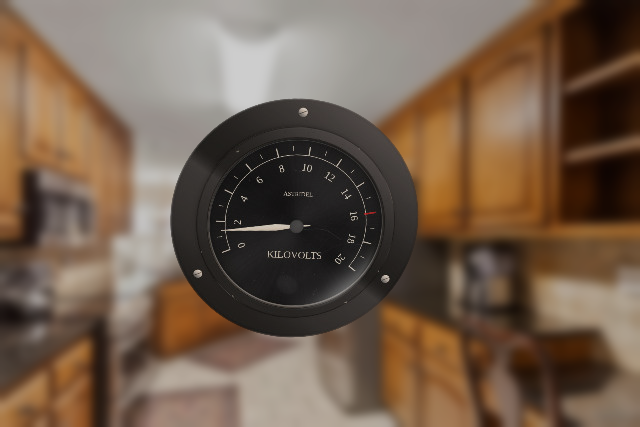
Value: 1.5,kV
